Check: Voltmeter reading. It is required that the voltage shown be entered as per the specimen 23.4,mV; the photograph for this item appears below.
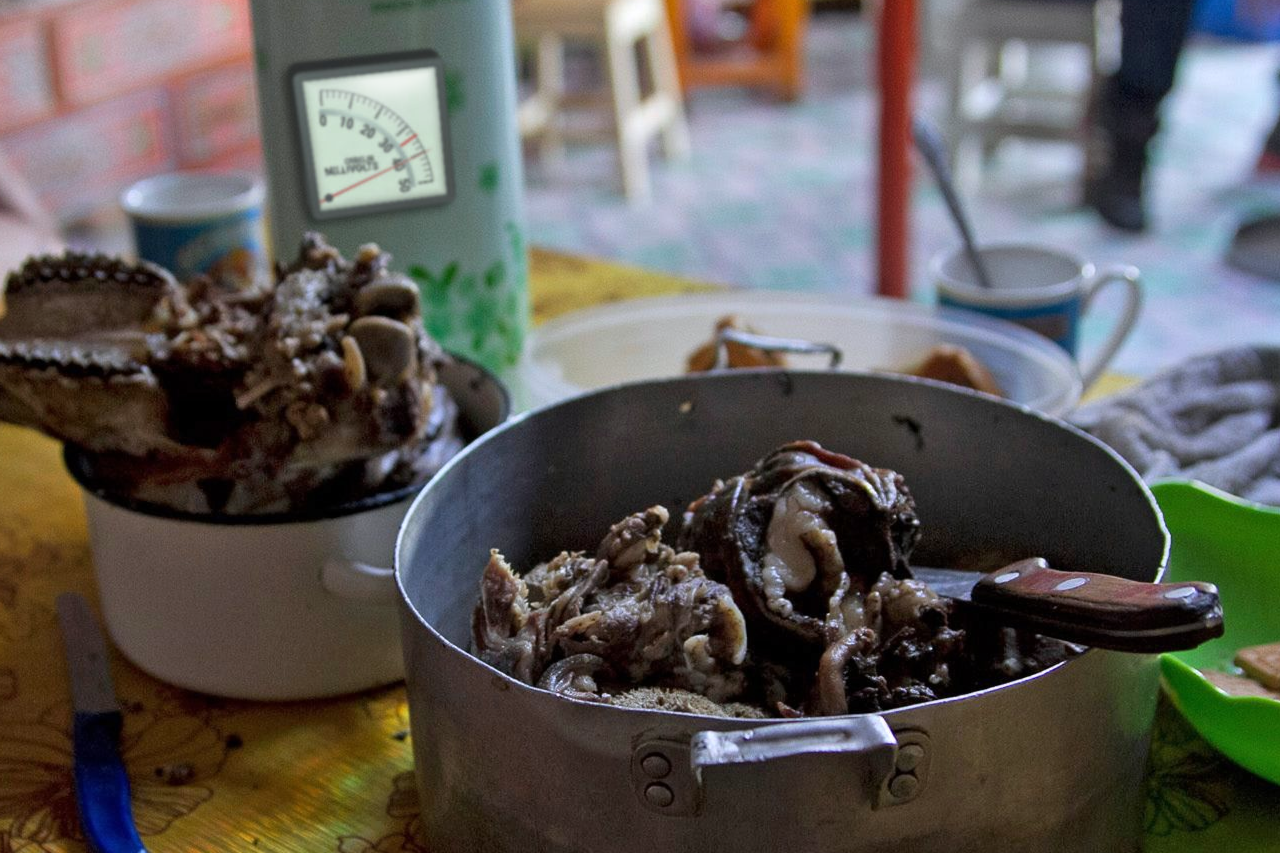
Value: 40,mV
